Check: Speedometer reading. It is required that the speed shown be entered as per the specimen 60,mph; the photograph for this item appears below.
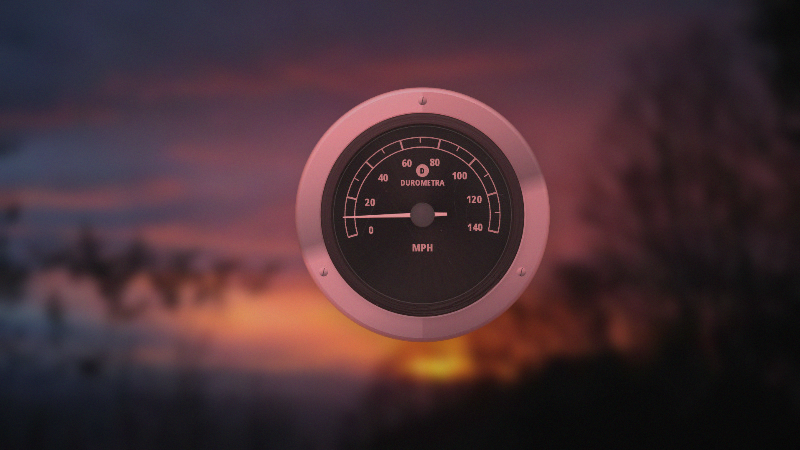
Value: 10,mph
